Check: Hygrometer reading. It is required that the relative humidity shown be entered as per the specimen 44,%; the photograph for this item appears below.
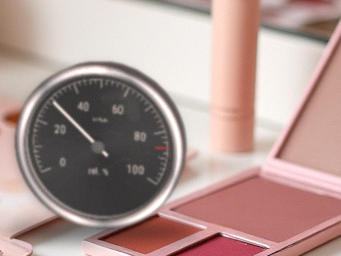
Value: 30,%
